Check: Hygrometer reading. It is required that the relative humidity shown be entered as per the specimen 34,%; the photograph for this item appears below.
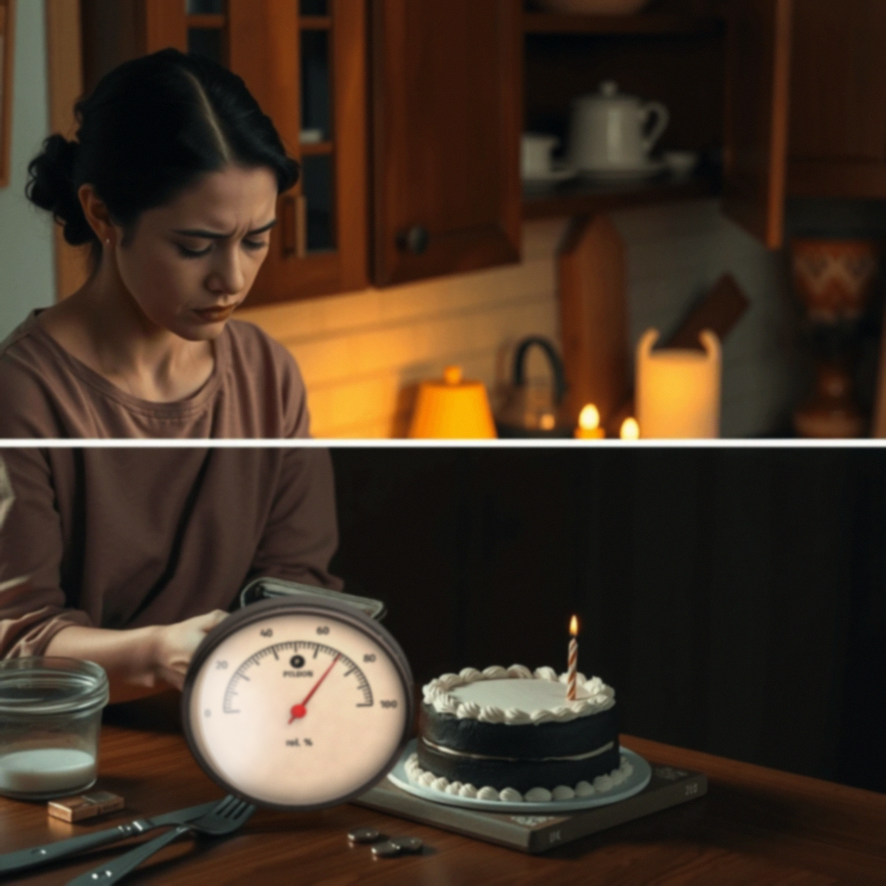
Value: 70,%
